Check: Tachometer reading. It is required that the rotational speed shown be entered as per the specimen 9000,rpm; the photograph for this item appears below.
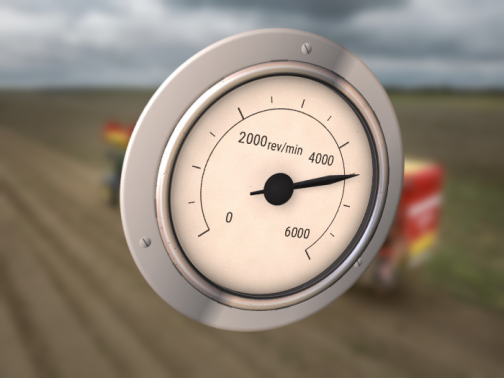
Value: 4500,rpm
